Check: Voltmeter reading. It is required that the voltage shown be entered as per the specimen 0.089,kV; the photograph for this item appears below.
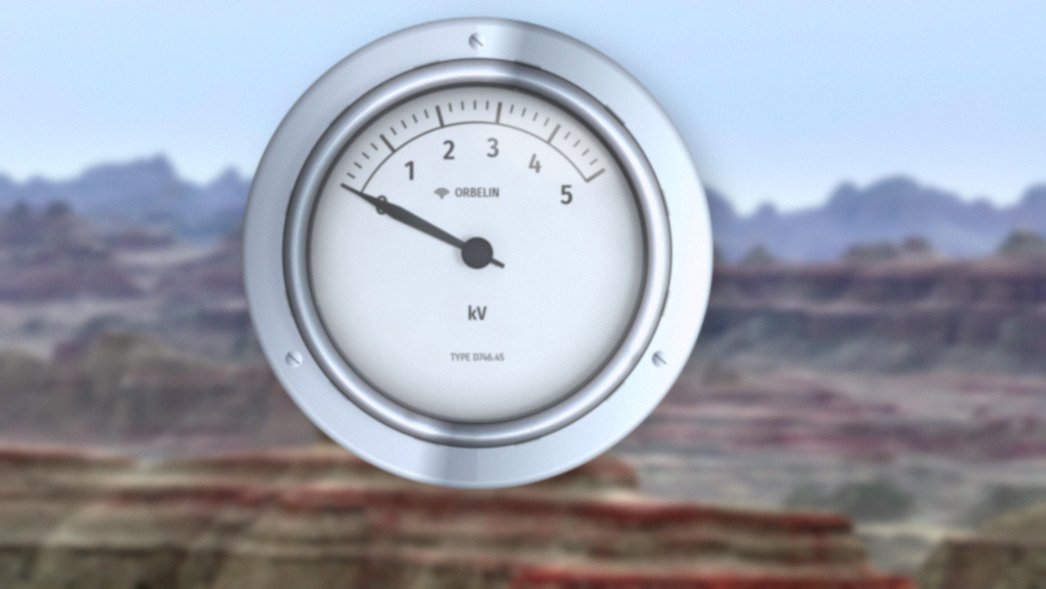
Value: 0,kV
